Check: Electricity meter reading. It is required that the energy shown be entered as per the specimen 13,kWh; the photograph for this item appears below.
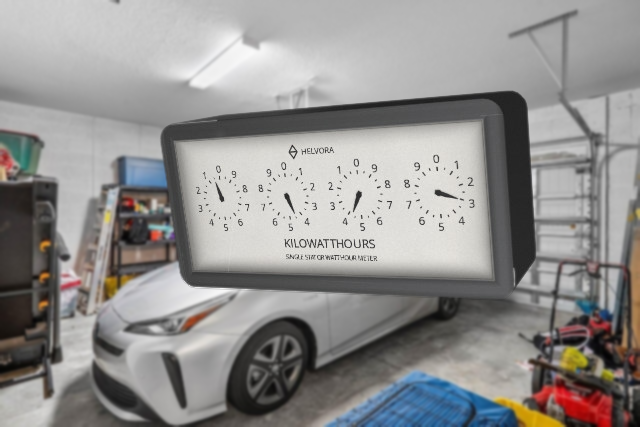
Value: 443,kWh
